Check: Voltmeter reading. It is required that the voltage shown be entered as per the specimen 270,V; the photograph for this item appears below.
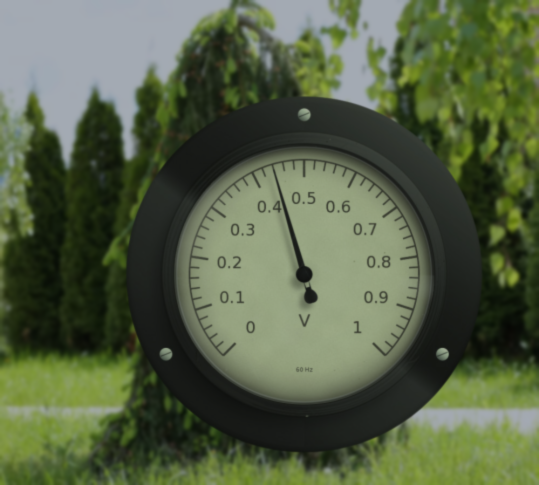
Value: 0.44,V
